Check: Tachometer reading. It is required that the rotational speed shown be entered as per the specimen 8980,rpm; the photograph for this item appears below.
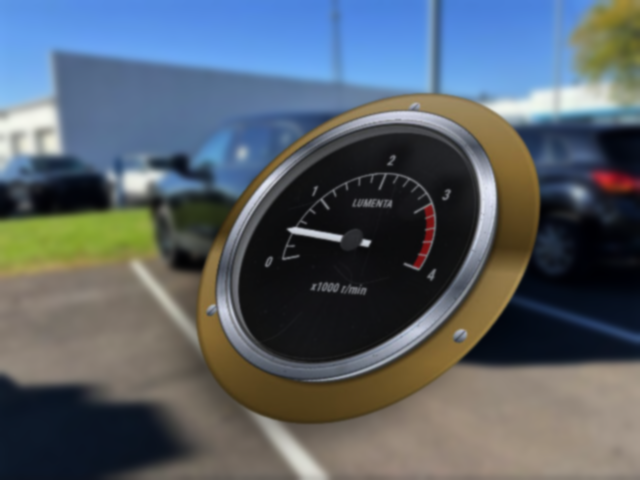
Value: 400,rpm
